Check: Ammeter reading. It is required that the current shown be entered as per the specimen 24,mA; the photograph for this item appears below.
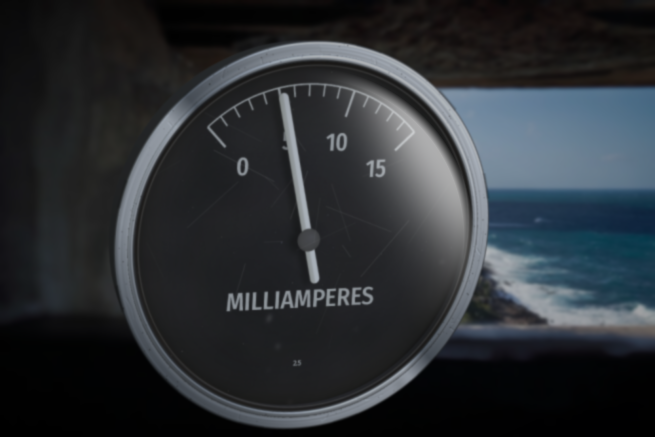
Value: 5,mA
